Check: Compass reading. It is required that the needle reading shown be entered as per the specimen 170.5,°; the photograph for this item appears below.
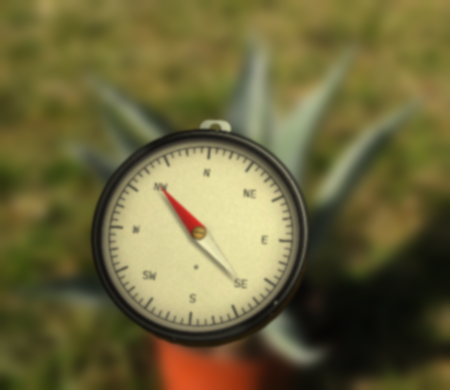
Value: 315,°
